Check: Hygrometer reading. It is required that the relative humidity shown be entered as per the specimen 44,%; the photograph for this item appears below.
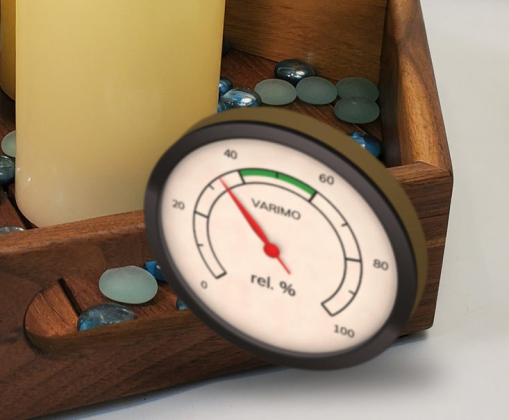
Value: 35,%
